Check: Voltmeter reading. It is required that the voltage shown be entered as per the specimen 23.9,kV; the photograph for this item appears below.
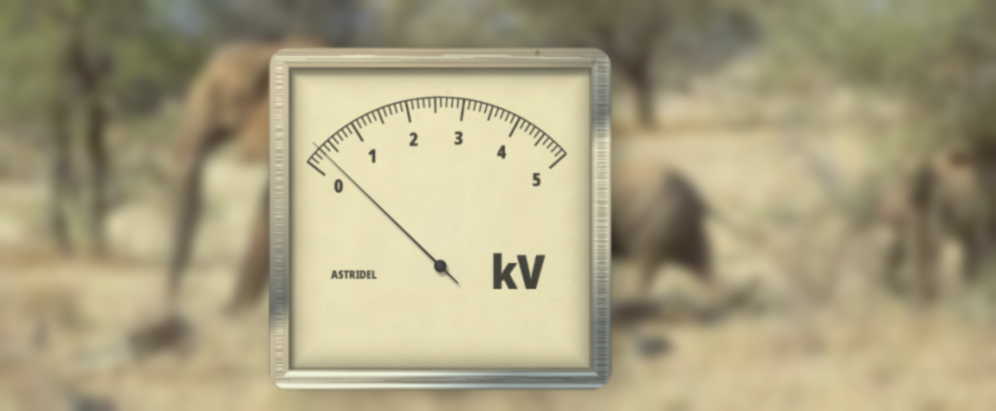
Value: 0.3,kV
